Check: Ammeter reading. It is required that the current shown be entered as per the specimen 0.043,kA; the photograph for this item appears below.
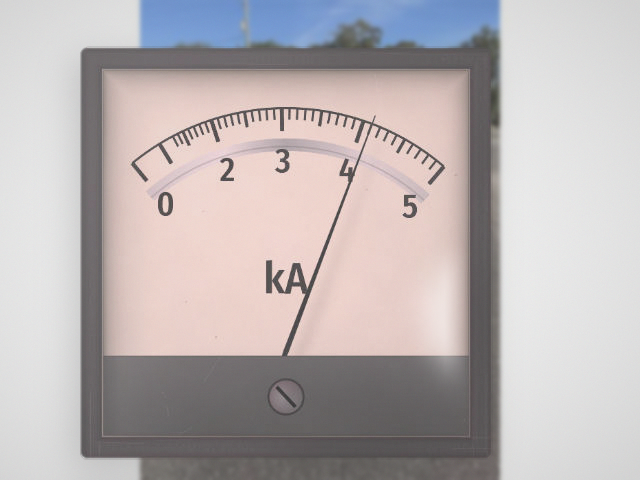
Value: 4.1,kA
